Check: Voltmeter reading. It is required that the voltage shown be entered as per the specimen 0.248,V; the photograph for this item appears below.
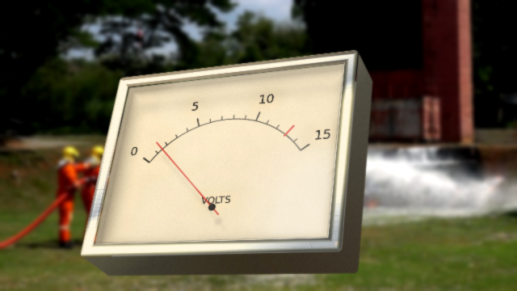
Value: 1.5,V
